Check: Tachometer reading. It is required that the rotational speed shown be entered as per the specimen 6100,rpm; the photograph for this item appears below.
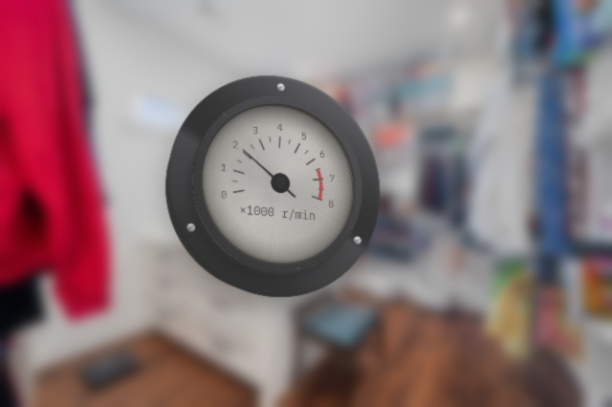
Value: 2000,rpm
